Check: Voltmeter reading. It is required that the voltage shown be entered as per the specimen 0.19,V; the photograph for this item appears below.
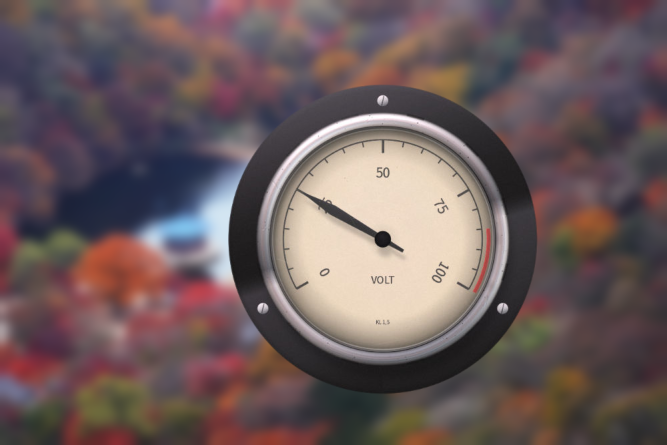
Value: 25,V
